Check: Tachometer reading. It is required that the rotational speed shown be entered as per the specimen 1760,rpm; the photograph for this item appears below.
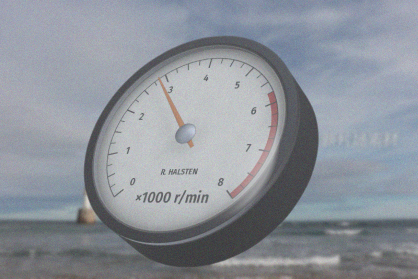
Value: 2875,rpm
